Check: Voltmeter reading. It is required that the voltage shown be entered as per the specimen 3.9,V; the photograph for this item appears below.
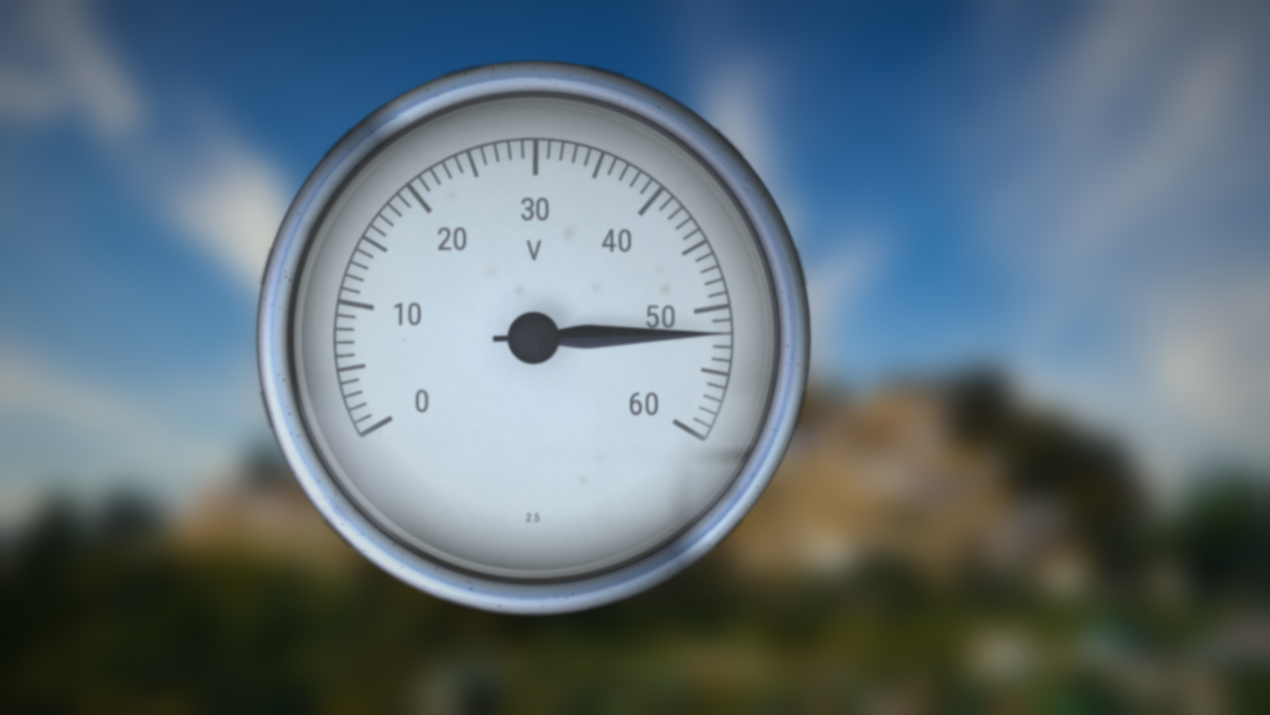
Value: 52,V
